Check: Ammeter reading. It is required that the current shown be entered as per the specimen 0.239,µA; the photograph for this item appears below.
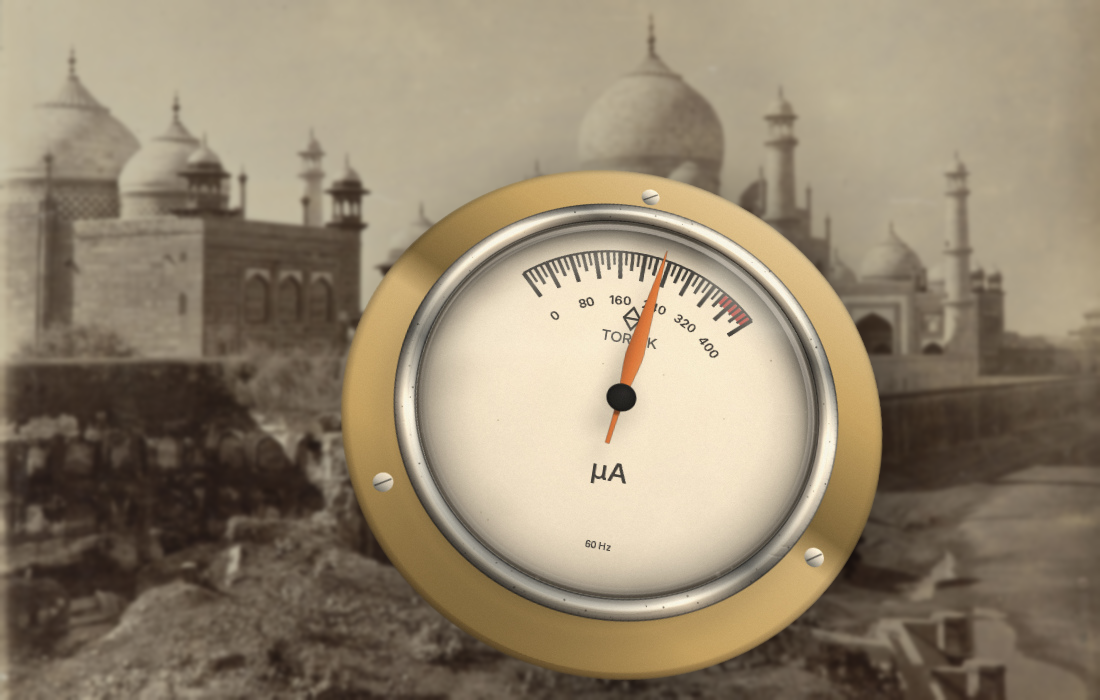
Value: 230,µA
